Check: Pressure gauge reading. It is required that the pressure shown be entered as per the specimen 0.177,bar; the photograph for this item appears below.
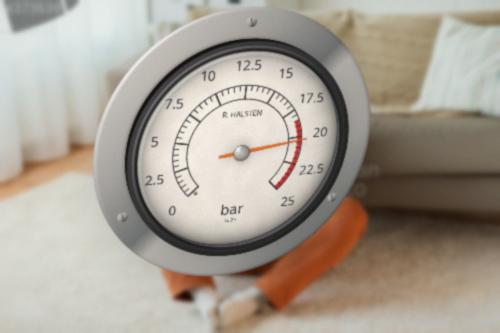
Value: 20,bar
